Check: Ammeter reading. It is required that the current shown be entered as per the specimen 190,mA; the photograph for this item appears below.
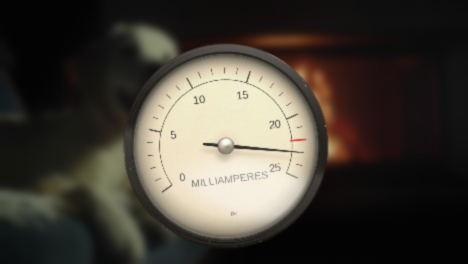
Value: 23,mA
